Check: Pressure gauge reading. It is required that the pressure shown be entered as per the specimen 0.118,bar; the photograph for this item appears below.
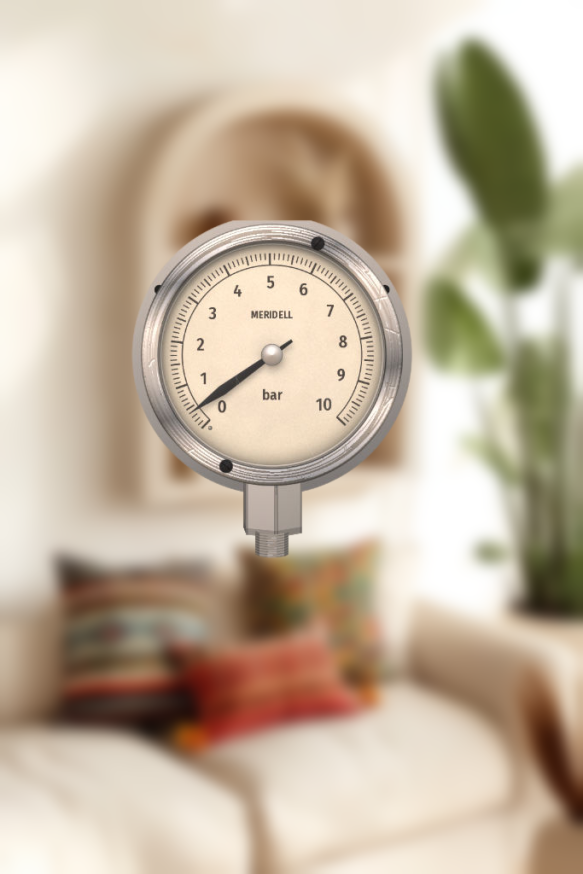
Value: 0.4,bar
